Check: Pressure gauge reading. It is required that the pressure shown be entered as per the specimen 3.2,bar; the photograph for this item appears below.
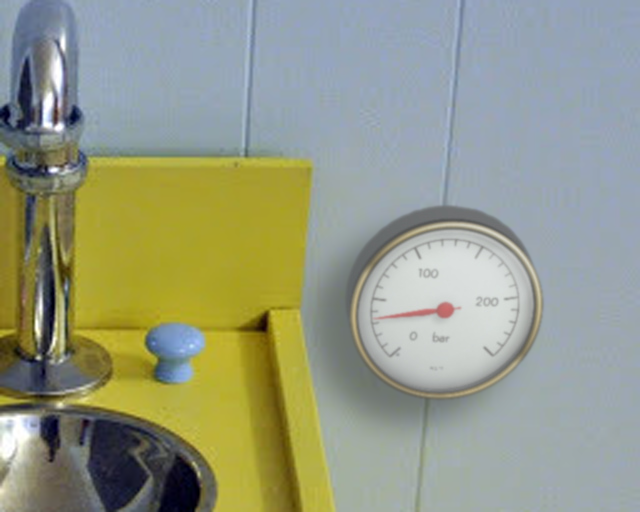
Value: 35,bar
